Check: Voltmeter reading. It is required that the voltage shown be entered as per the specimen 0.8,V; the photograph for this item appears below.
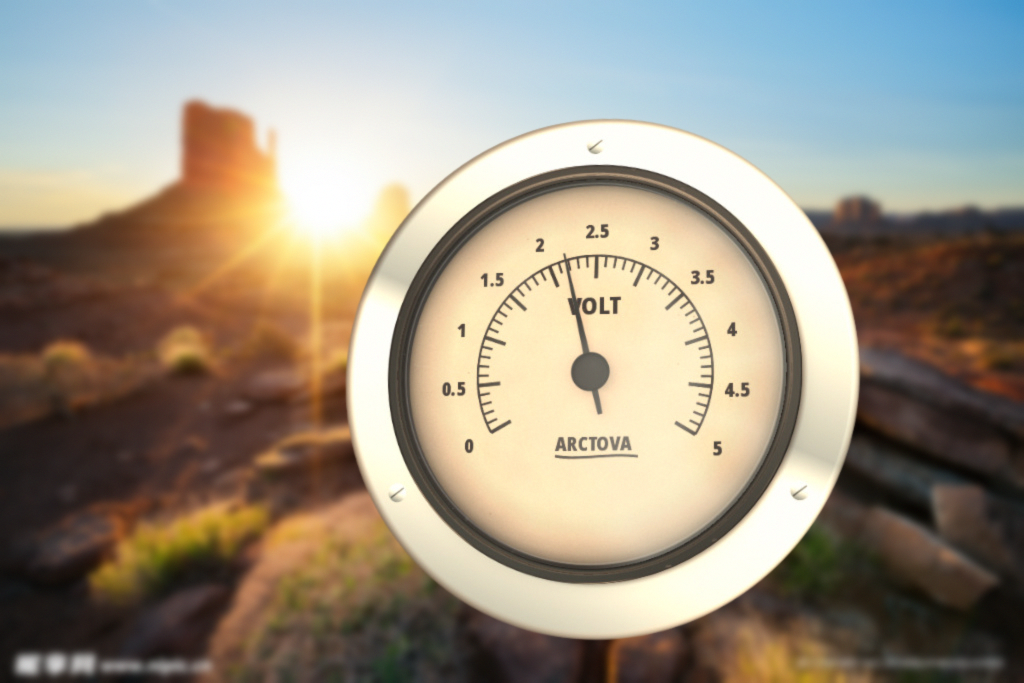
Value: 2.2,V
